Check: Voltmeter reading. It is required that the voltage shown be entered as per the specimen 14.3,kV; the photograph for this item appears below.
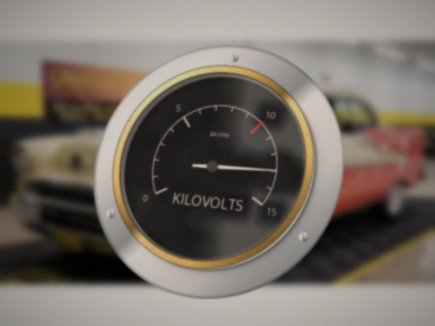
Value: 13,kV
